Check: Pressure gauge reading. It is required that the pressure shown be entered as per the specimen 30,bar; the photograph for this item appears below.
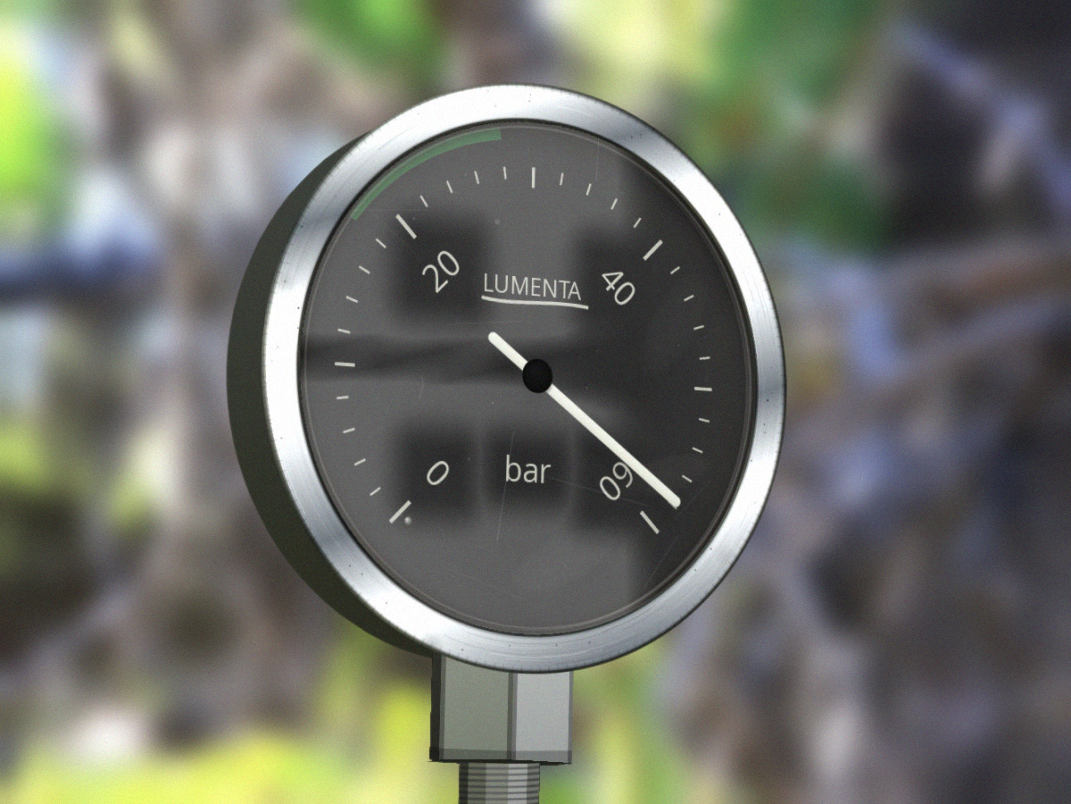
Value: 58,bar
